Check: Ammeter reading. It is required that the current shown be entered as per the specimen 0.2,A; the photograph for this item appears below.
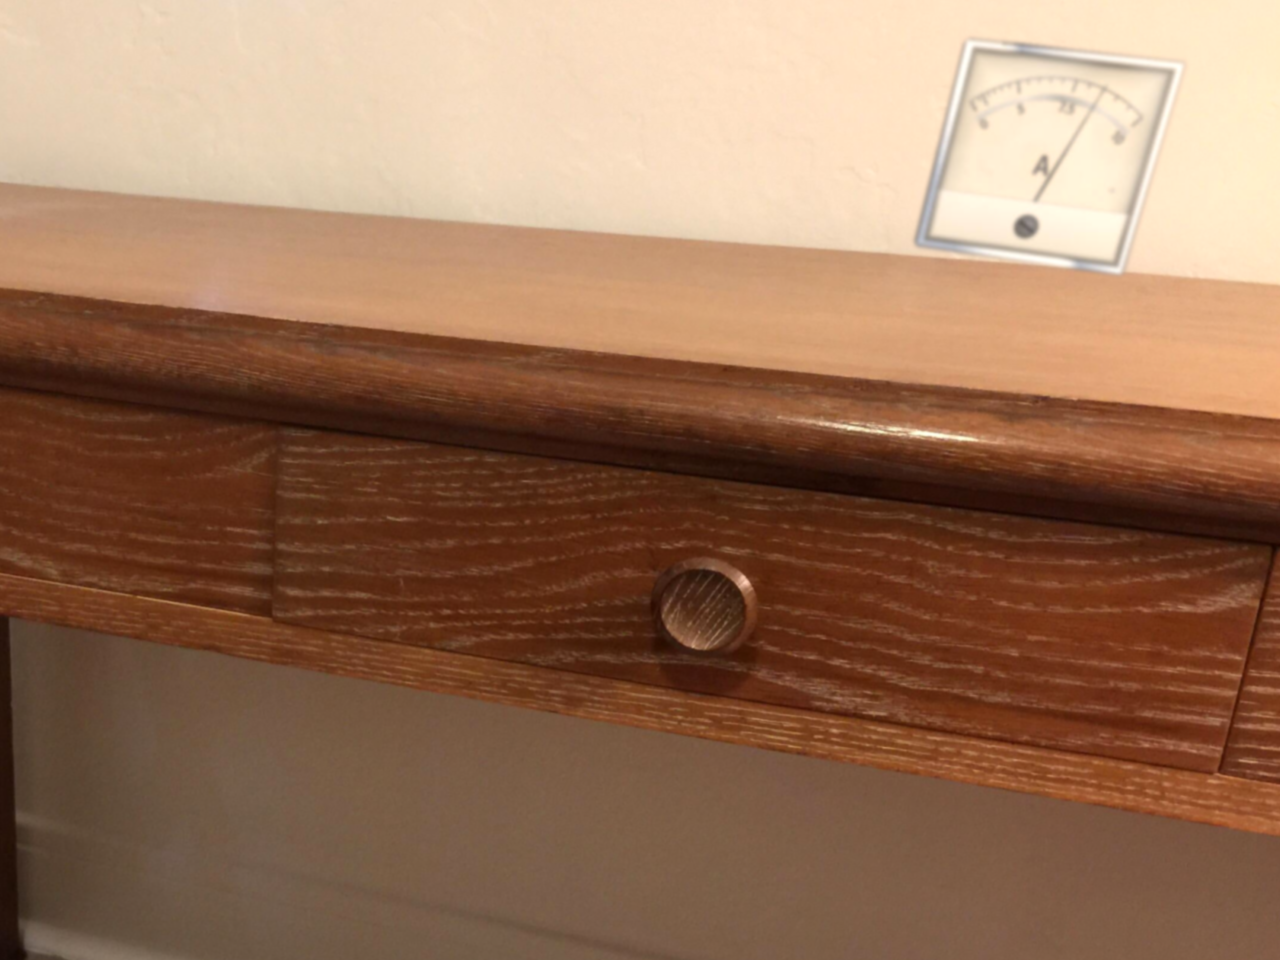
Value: 8.5,A
